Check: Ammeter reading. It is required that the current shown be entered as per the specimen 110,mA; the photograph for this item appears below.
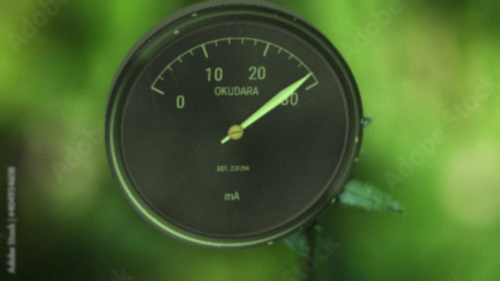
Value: 28,mA
